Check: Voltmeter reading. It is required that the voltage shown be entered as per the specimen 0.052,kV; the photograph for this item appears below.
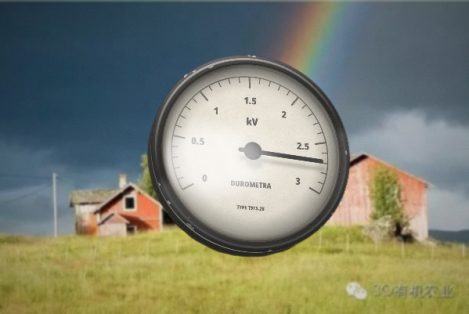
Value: 2.7,kV
